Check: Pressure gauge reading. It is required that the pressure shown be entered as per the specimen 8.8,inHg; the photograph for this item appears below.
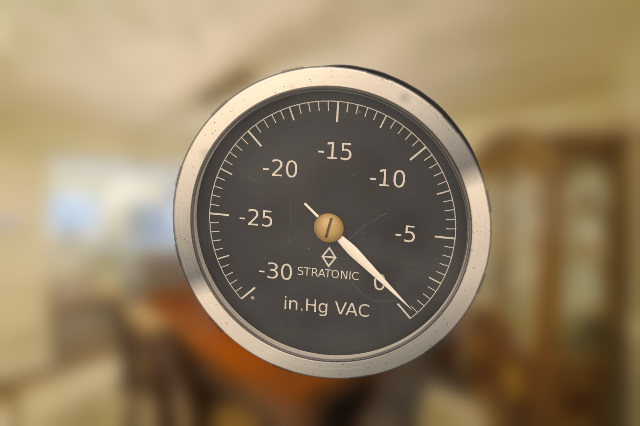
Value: -0.5,inHg
